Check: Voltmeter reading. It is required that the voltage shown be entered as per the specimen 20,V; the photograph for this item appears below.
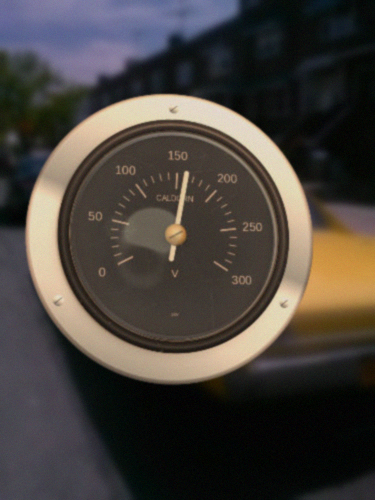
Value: 160,V
